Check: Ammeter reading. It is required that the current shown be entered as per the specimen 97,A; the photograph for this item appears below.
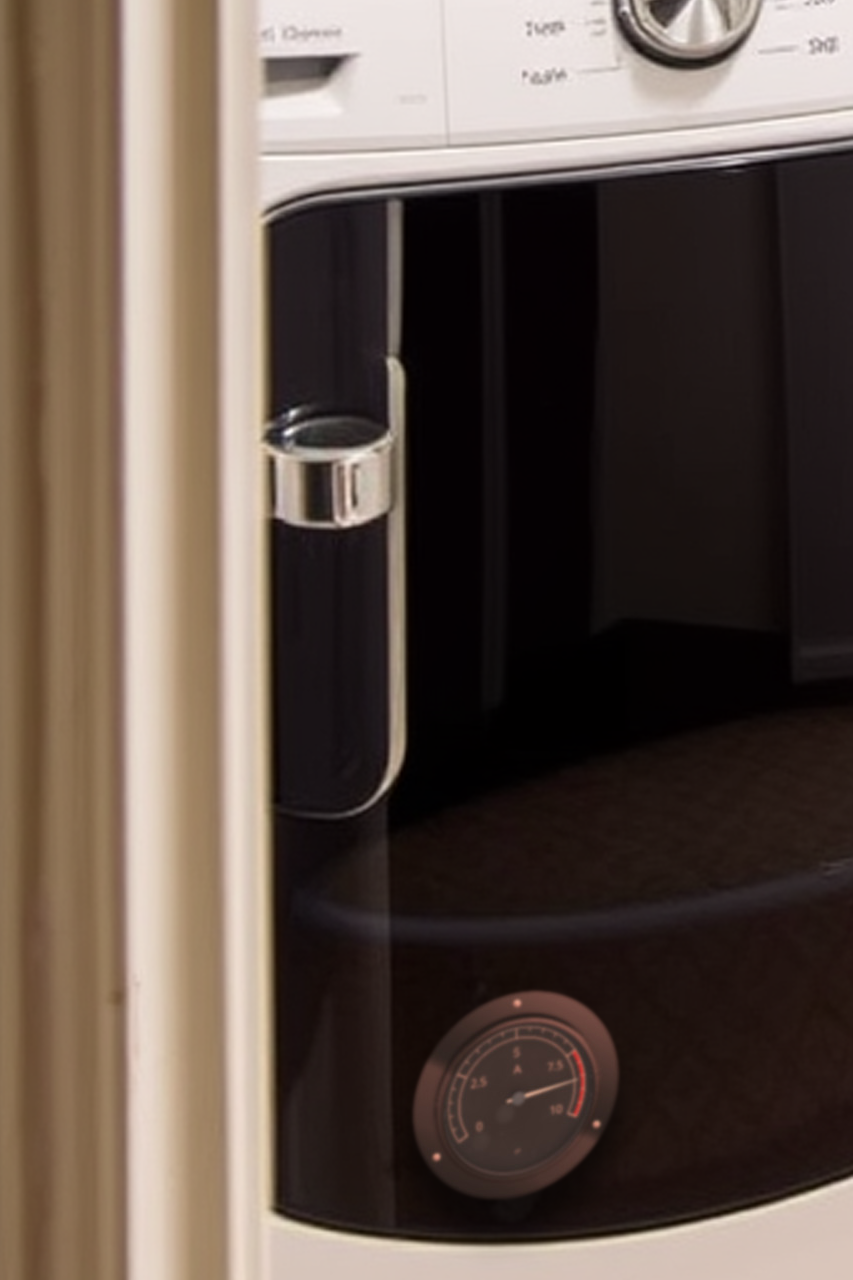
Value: 8.5,A
